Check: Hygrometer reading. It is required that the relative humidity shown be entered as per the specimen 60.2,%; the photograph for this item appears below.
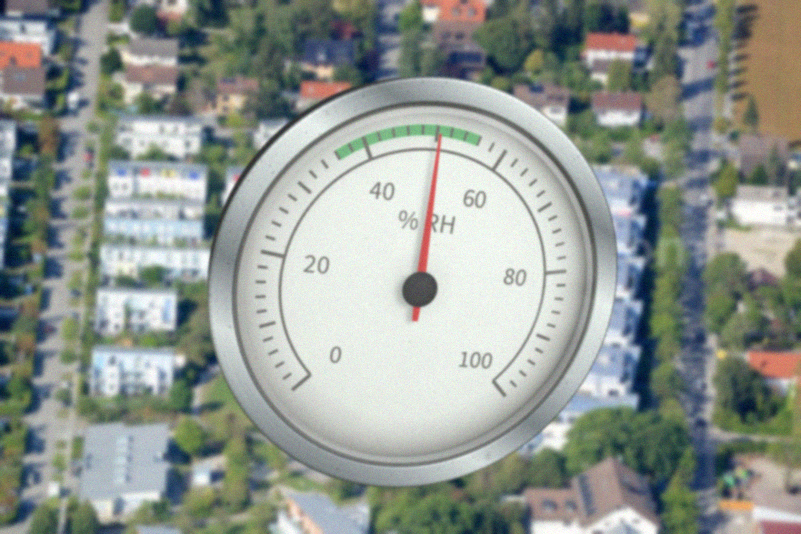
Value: 50,%
